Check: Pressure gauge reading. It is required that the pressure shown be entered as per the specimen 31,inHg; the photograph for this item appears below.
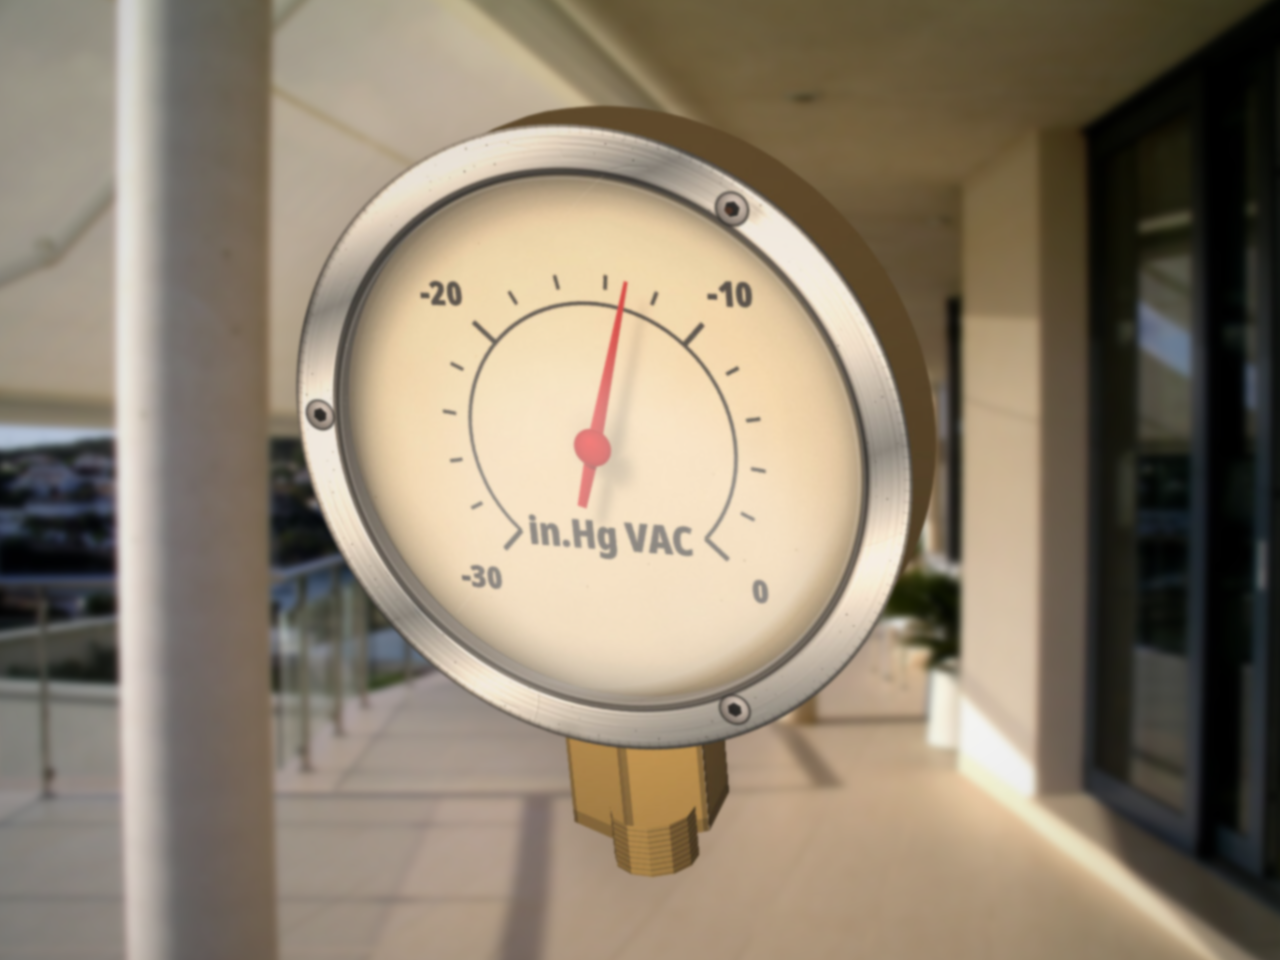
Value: -13,inHg
